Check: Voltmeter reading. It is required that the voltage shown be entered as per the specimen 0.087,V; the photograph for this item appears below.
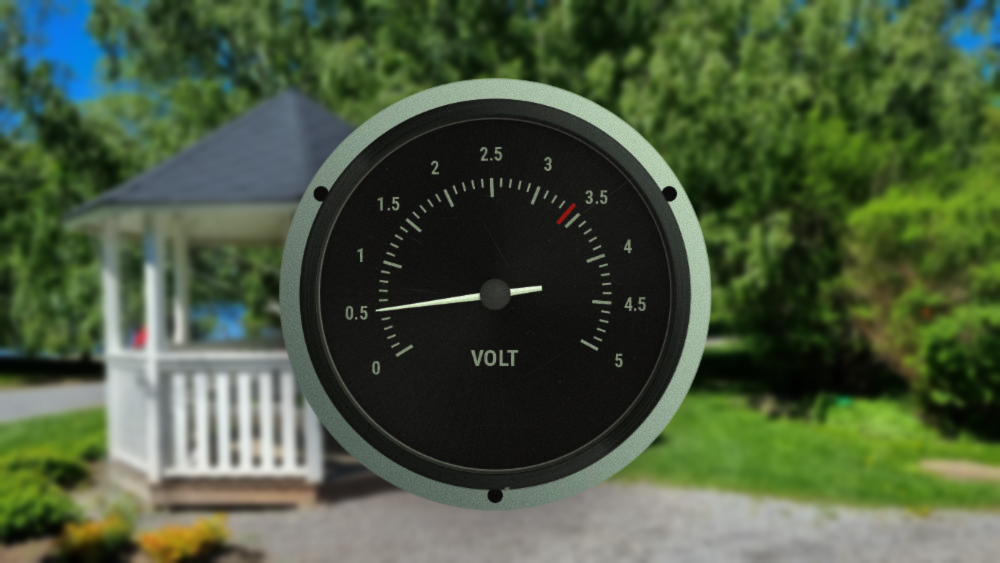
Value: 0.5,V
